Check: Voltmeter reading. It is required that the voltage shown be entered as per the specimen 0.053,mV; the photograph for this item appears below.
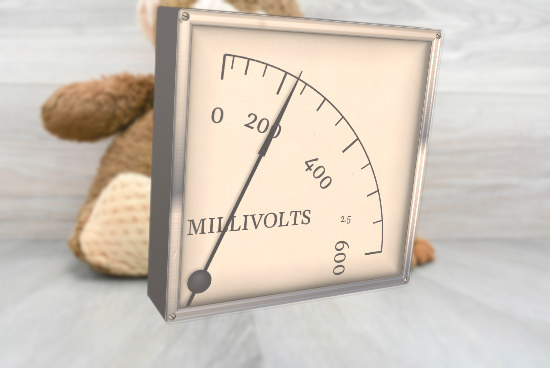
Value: 225,mV
